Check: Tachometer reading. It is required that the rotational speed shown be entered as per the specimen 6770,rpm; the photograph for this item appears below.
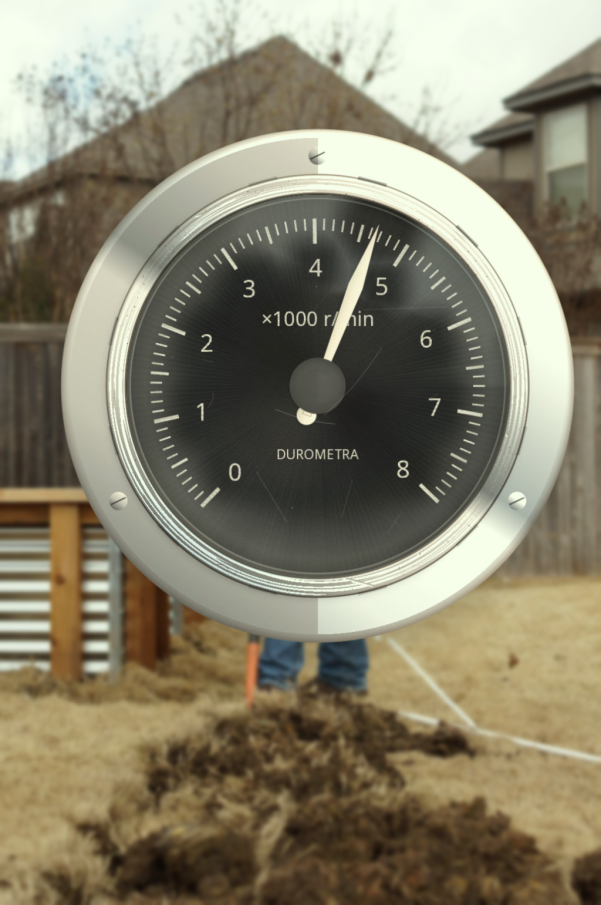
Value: 4650,rpm
